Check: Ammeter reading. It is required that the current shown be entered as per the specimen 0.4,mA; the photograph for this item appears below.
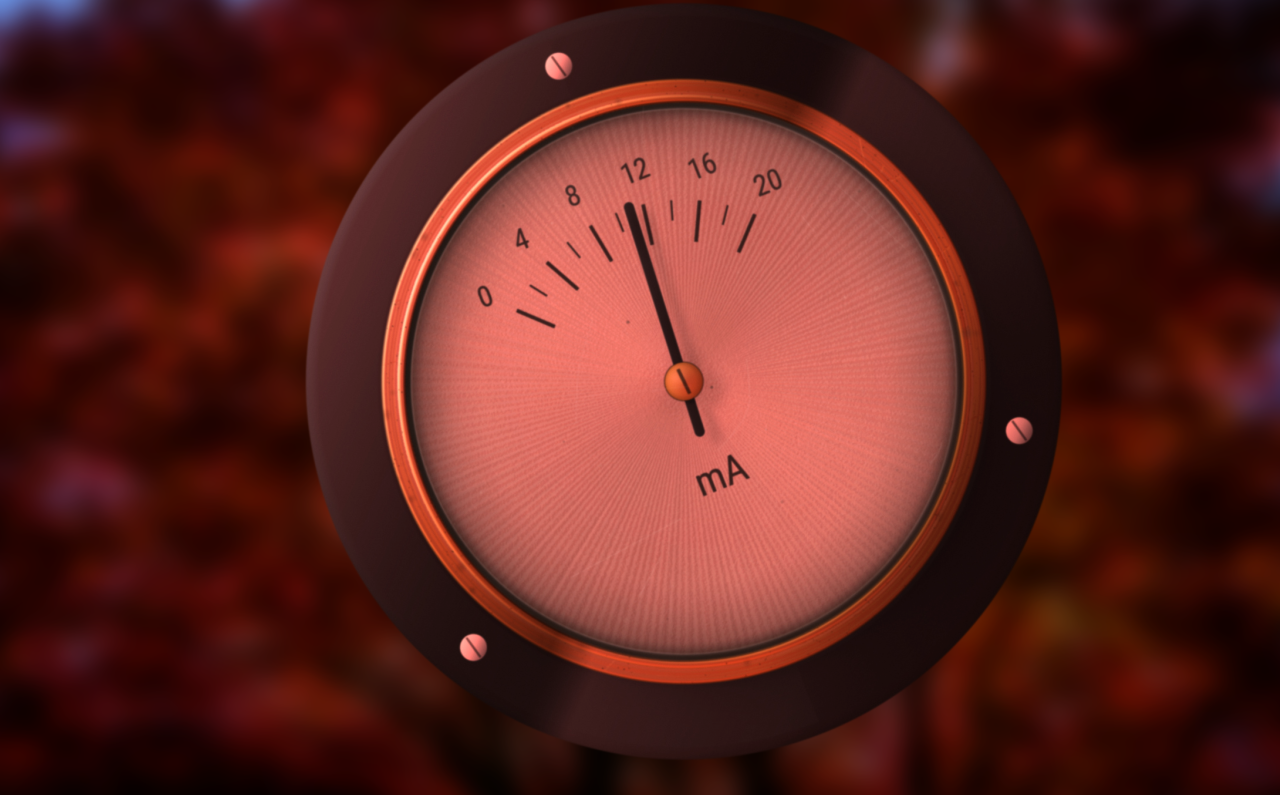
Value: 11,mA
